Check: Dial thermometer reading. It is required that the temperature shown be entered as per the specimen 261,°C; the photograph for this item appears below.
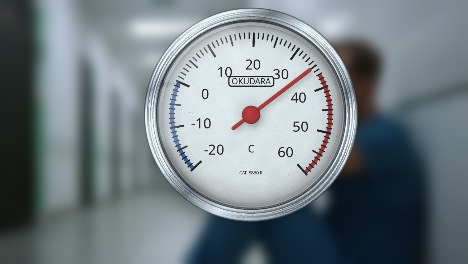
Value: 35,°C
